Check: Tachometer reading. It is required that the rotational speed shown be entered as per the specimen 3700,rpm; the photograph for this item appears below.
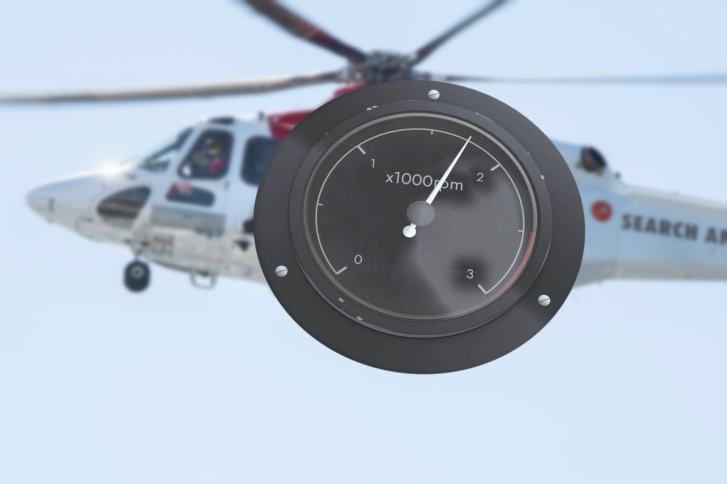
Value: 1750,rpm
